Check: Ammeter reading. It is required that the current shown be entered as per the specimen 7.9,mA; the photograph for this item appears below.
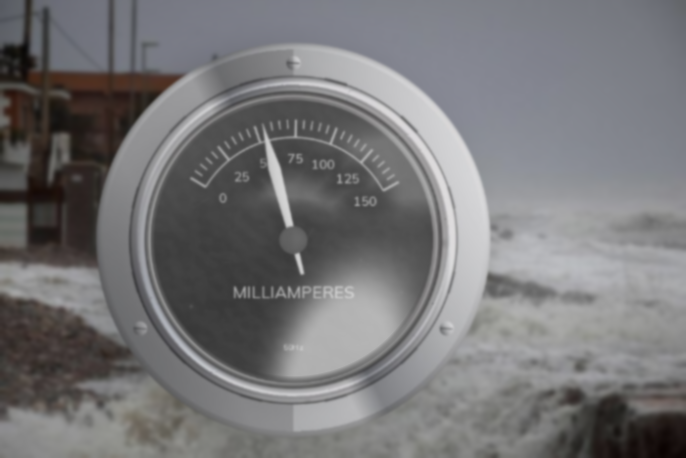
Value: 55,mA
